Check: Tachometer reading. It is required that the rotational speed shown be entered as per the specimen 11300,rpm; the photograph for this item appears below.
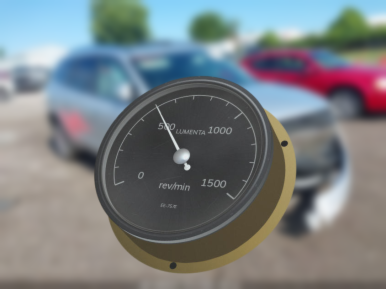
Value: 500,rpm
